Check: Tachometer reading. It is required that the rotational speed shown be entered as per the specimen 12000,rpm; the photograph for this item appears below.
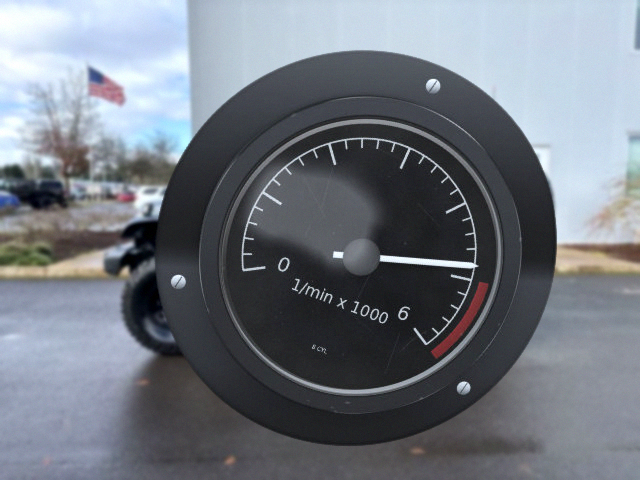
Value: 4800,rpm
